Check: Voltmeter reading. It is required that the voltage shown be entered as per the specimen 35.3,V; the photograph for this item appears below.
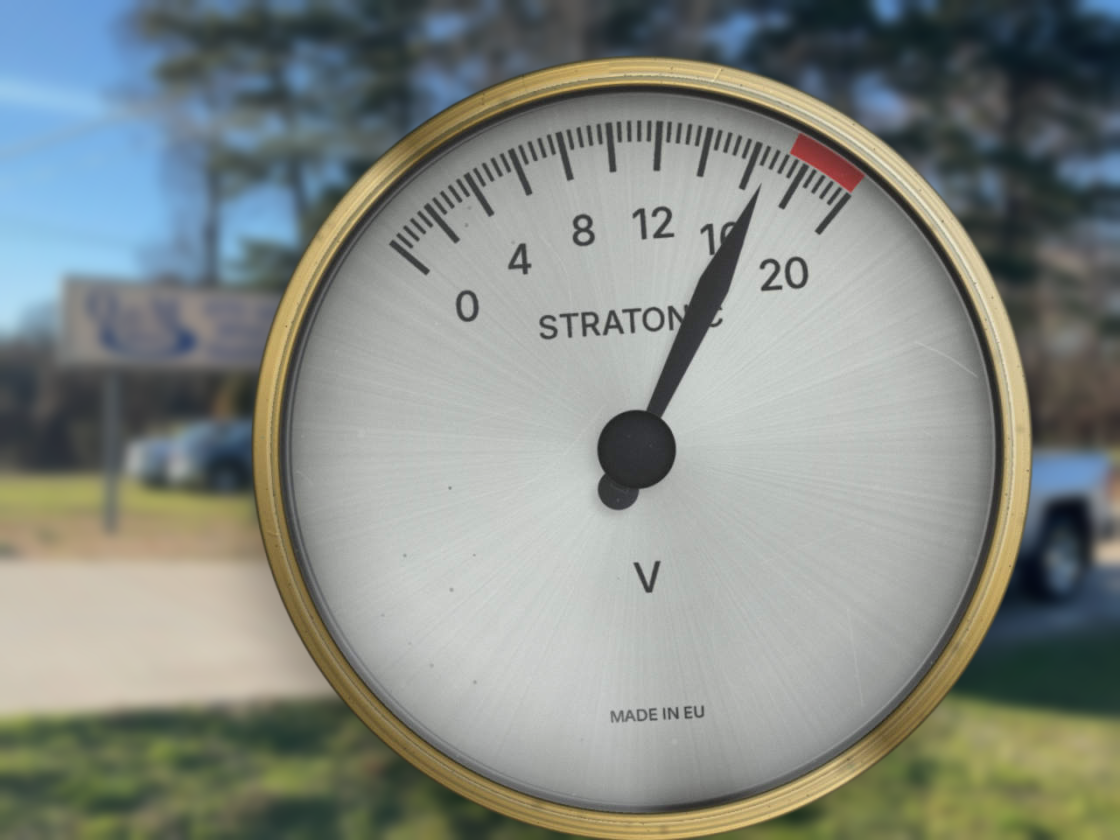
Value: 16.8,V
